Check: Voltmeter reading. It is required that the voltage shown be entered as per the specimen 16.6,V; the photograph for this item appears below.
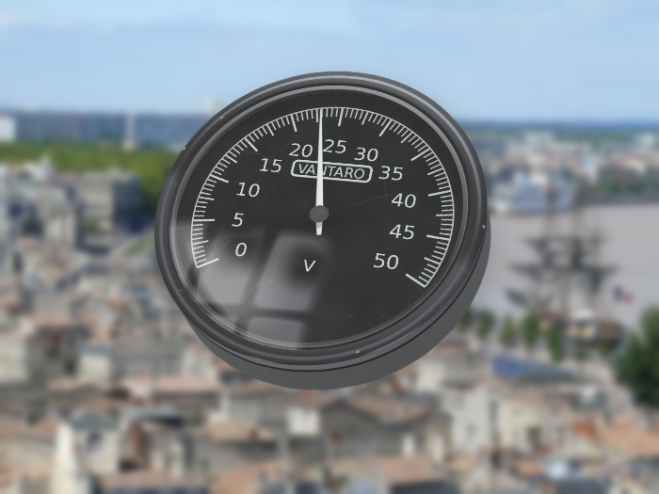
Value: 23,V
